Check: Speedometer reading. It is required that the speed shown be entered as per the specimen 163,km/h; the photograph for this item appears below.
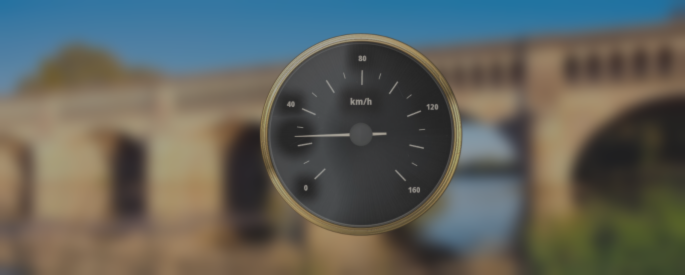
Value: 25,km/h
